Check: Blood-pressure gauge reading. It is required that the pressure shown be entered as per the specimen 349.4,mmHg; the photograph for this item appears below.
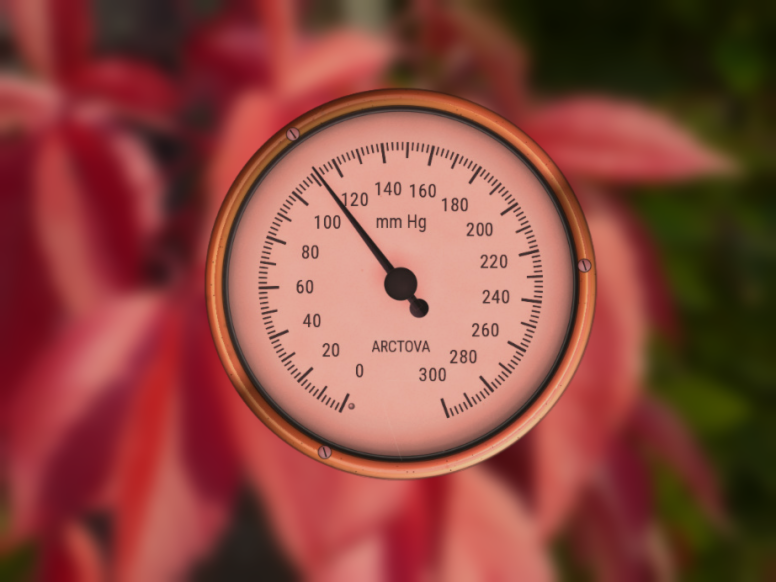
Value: 112,mmHg
